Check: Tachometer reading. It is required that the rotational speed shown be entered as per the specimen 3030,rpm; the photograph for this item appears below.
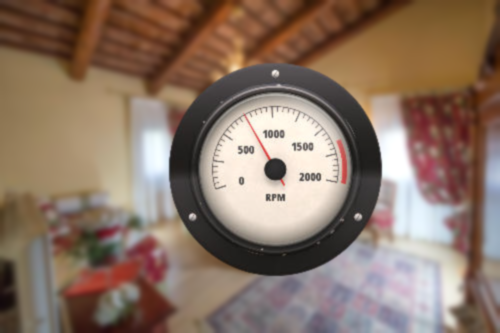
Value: 750,rpm
